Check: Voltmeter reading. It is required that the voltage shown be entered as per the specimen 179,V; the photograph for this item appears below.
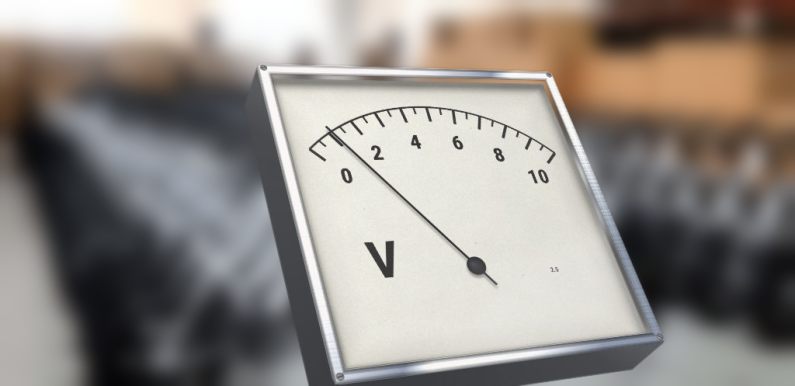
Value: 1,V
